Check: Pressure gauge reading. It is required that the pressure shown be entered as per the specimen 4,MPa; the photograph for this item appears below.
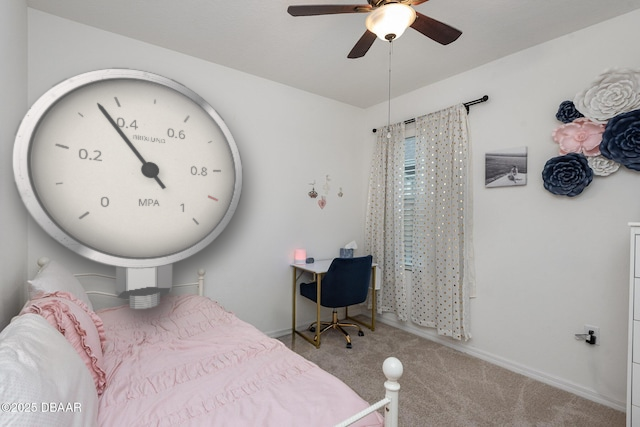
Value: 0.35,MPa
